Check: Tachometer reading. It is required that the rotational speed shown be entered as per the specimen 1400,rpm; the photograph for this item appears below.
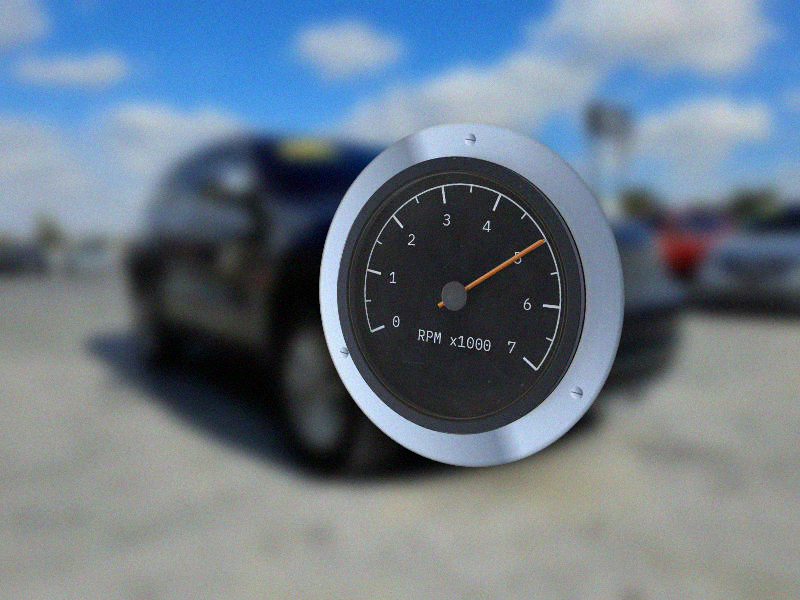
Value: 5000,rpm
